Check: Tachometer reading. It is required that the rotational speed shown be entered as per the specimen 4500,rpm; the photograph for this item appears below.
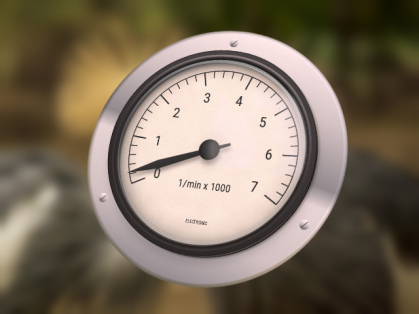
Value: 200,rpm
